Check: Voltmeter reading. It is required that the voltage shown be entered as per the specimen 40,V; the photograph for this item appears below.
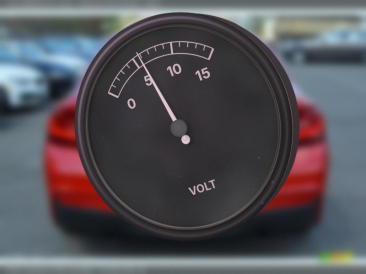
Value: 6,V
